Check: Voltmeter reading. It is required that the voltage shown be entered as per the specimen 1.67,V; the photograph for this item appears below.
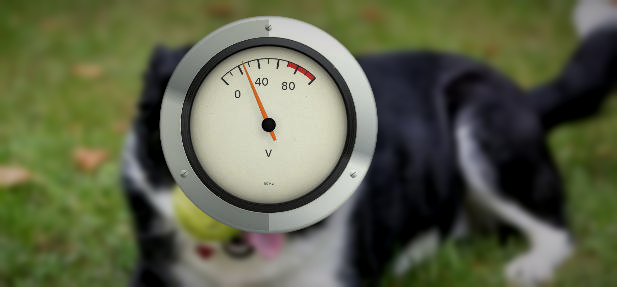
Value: 25,V
